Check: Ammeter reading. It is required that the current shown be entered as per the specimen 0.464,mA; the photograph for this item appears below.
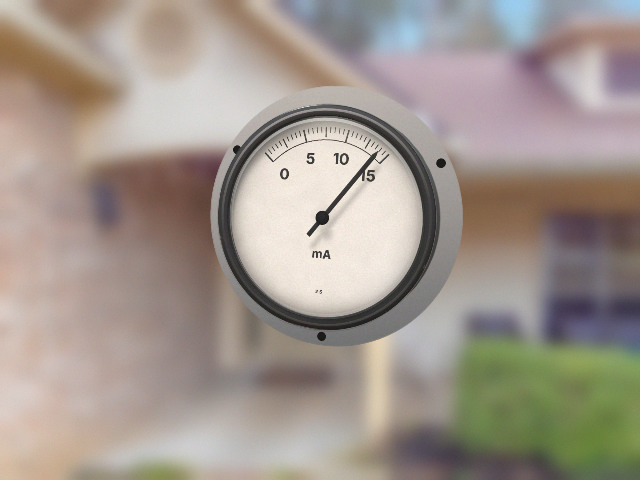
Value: 14,mA
